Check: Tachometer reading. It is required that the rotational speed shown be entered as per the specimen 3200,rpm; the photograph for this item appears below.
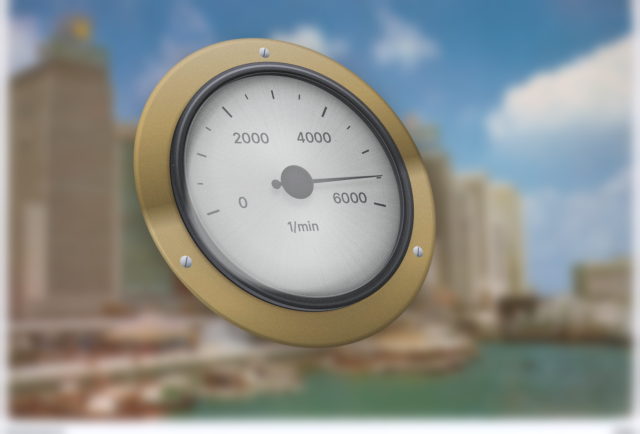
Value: 5500,rpm
